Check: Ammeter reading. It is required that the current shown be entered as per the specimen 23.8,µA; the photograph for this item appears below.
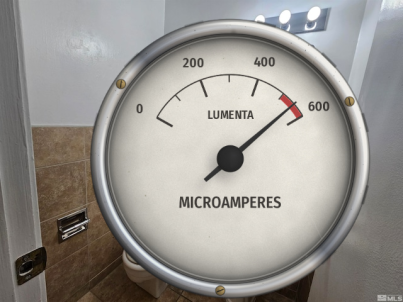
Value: 550,µA
